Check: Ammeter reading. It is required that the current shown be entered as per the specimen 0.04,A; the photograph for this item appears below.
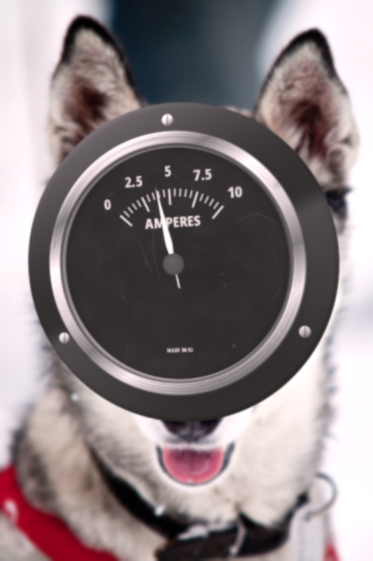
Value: 4,A
